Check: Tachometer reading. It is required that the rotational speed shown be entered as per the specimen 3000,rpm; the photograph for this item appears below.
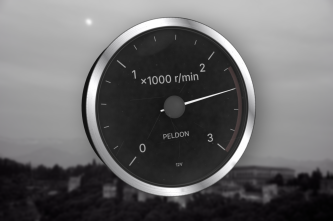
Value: 2400,rpm
